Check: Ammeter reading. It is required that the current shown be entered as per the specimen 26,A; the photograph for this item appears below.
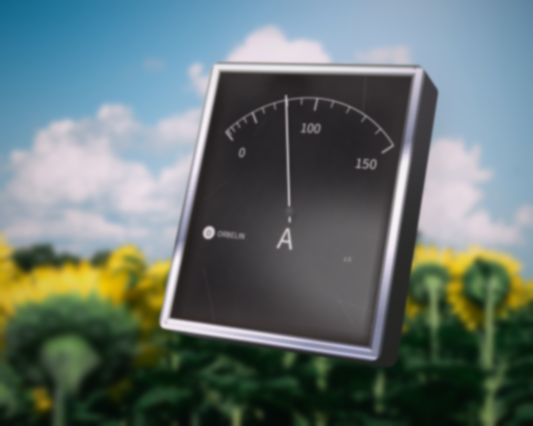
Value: 80,A
